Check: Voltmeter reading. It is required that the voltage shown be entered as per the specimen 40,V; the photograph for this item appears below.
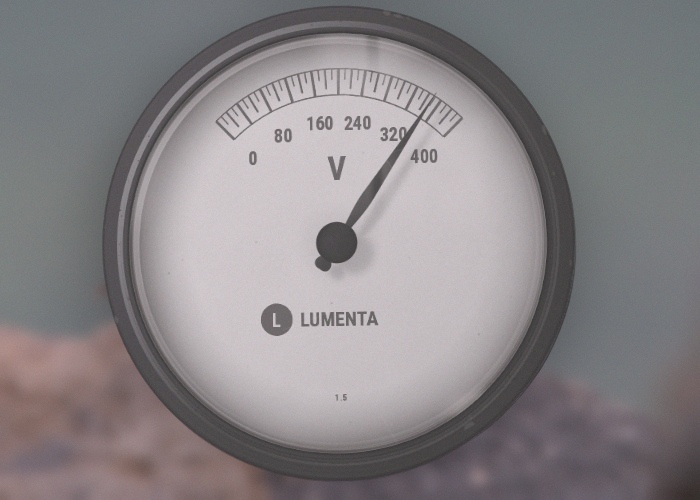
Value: 350,V
